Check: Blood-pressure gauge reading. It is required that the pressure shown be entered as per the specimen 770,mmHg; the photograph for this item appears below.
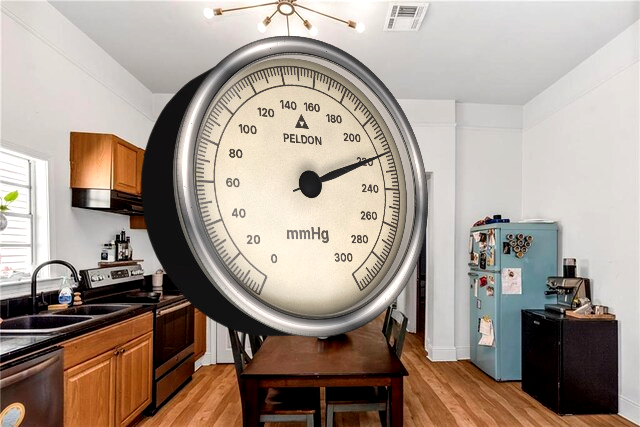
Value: 220,mmHg
